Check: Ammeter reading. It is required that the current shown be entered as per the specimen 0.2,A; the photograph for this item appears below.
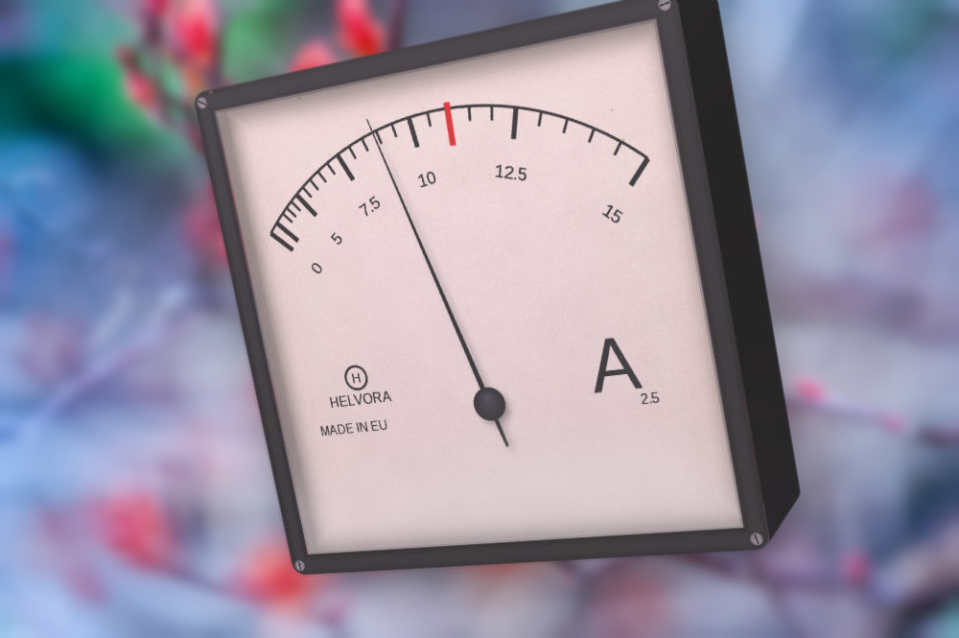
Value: 9,A
